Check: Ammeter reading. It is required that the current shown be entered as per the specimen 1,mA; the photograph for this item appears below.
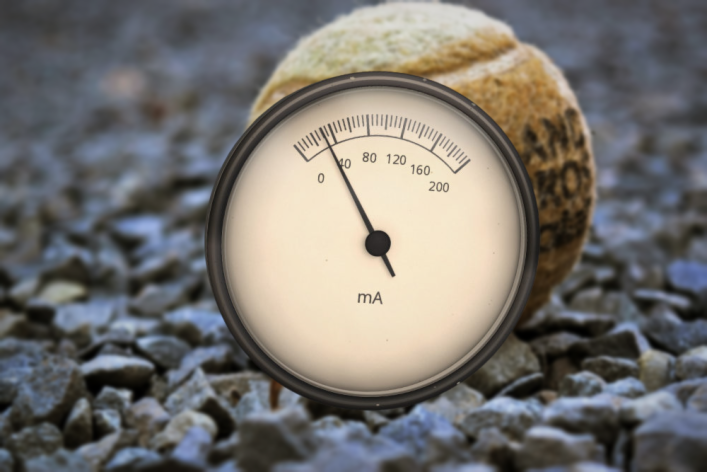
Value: 30,mA
